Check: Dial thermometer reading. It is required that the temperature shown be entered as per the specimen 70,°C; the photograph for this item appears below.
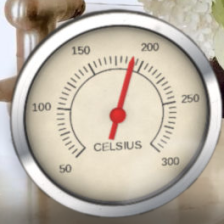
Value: 190,°C
